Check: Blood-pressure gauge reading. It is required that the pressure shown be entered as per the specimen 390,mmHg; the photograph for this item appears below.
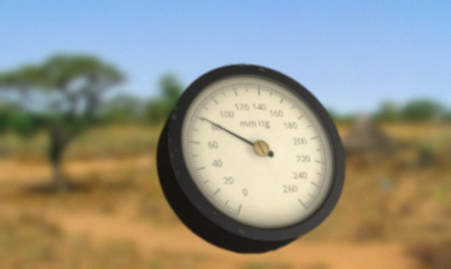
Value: 80,mmHg
